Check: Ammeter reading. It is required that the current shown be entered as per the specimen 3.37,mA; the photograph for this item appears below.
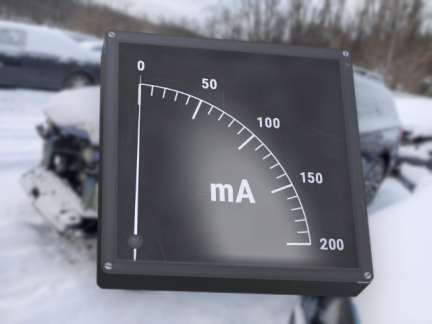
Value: 0,mA
